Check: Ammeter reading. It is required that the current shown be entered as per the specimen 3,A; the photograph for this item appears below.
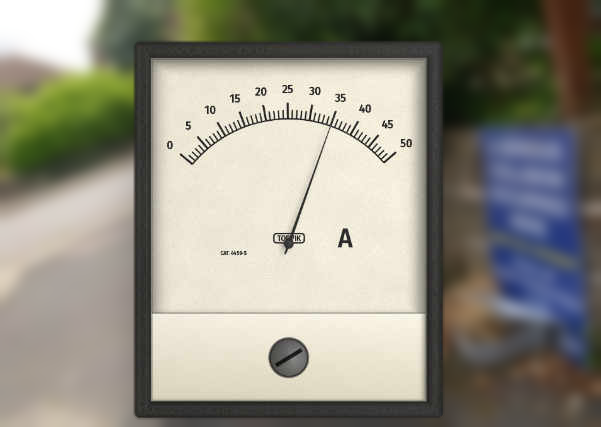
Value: 35,A
